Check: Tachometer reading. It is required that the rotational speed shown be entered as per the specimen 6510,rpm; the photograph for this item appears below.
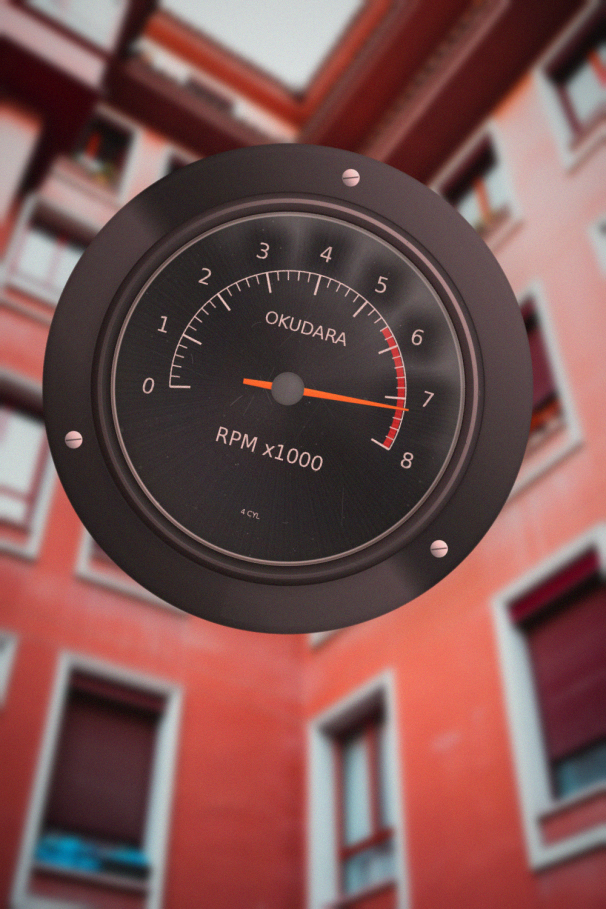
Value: 7200,rpm
